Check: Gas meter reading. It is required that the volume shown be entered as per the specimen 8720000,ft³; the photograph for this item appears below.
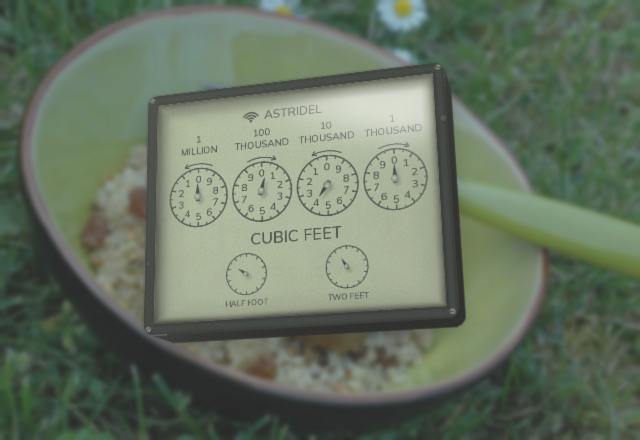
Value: 4000,ft³
